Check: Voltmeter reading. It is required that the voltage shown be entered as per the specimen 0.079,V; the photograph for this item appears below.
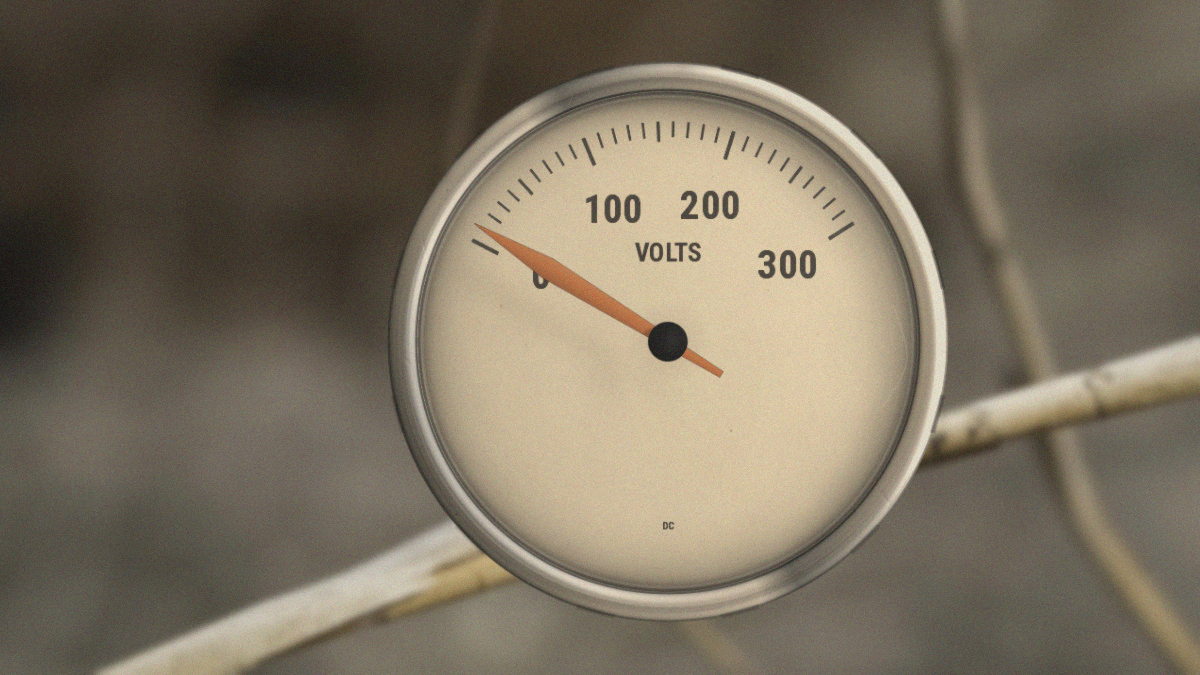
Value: 10,V
